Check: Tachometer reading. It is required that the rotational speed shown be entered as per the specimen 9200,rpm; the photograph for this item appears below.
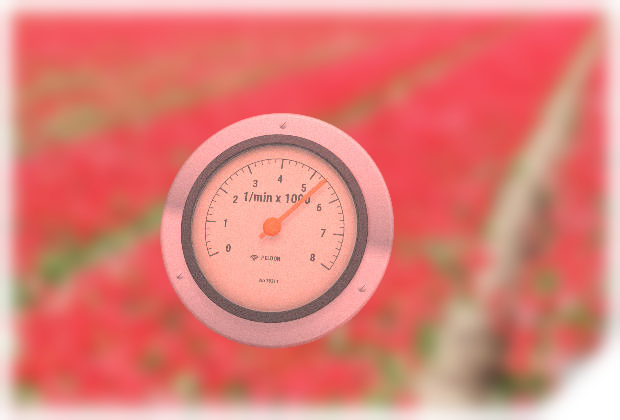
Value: 5400,rpm
